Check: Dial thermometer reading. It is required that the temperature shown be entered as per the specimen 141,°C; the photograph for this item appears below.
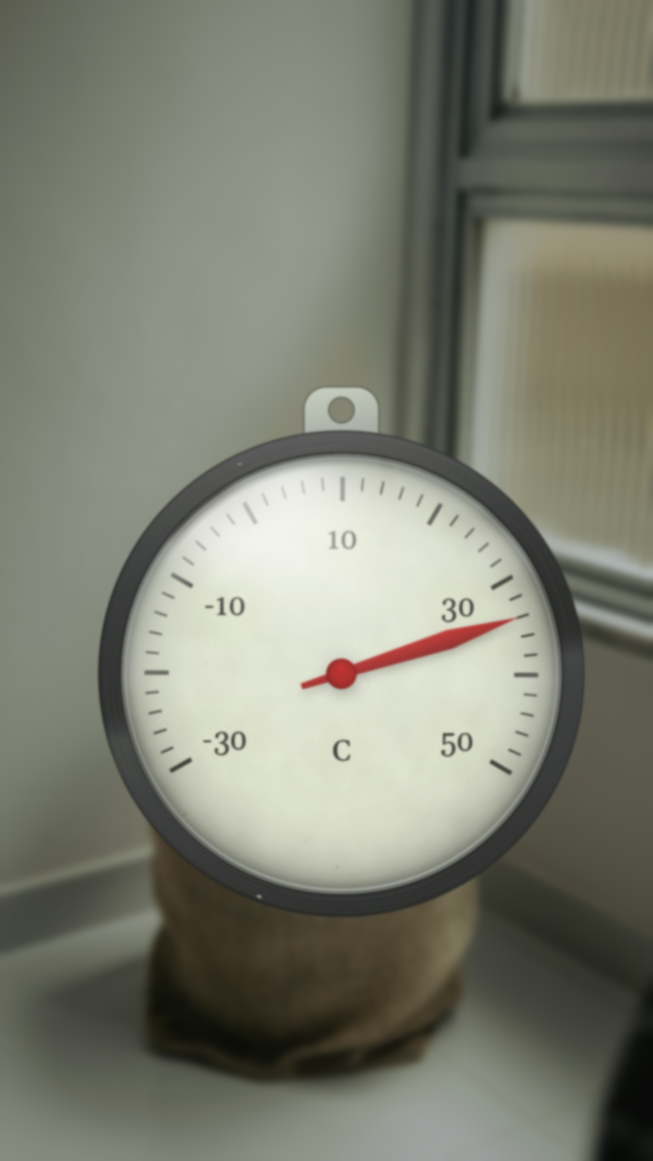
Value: 34,°C
